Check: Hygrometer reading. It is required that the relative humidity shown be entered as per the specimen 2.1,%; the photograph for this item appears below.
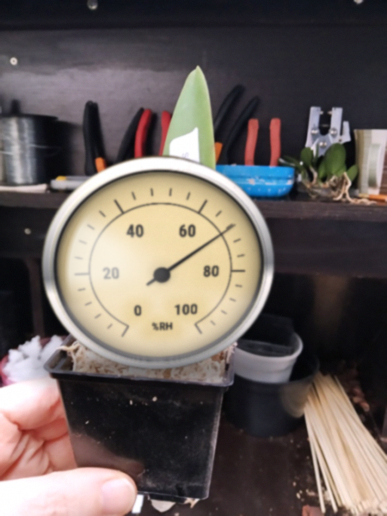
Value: 68,%
